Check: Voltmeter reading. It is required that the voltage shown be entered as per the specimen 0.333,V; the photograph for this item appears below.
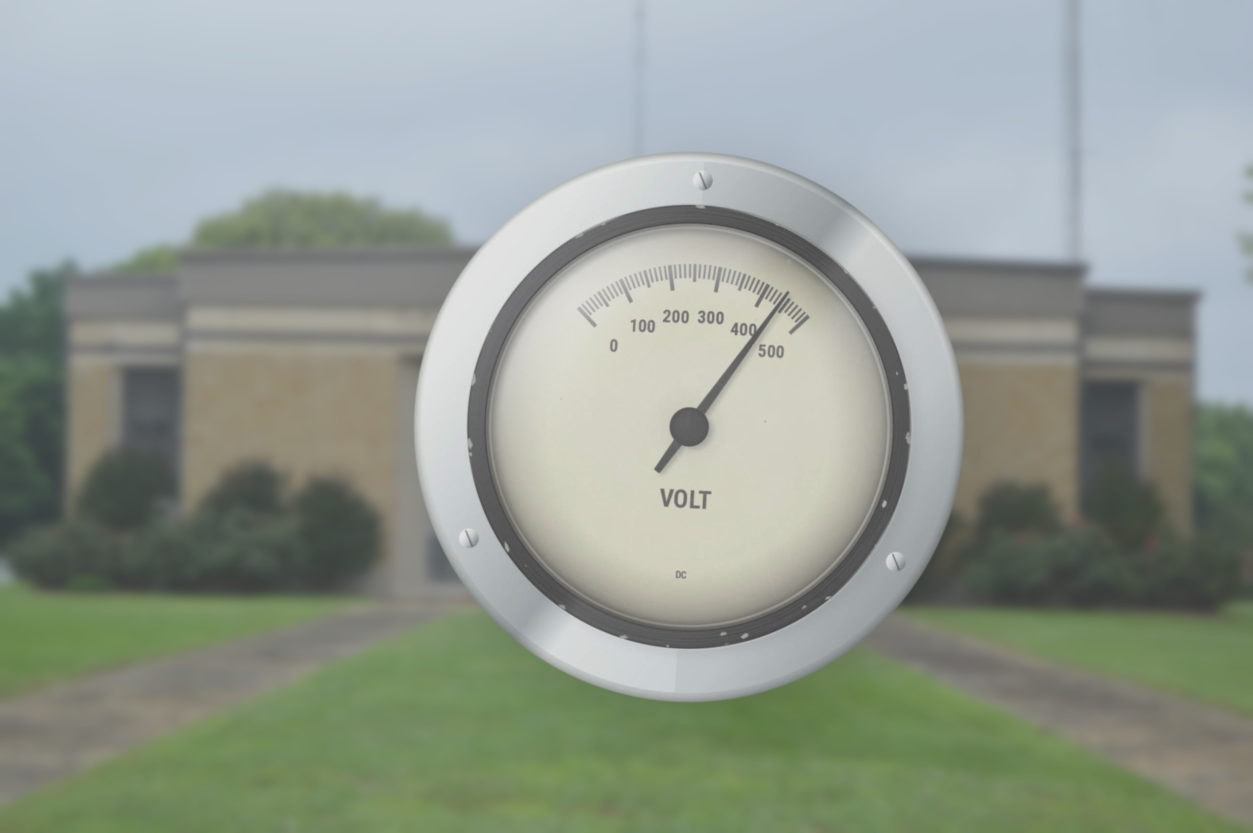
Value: 440,V
